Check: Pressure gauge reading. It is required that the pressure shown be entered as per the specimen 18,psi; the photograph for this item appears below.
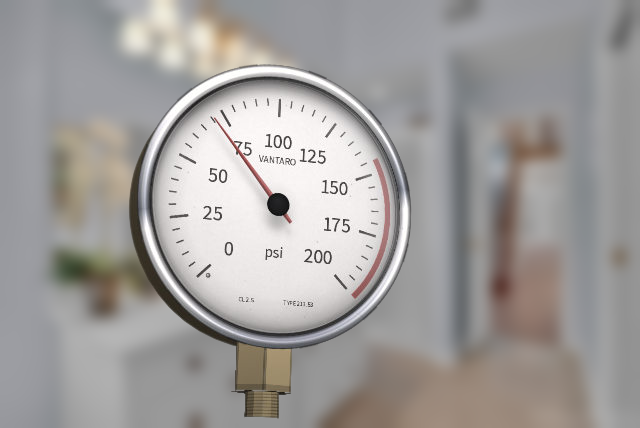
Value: 70,psi
